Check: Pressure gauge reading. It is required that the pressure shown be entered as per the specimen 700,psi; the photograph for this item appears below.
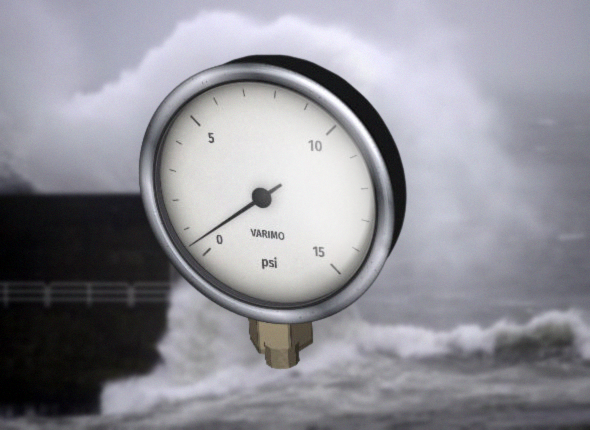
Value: 0.5,psi
